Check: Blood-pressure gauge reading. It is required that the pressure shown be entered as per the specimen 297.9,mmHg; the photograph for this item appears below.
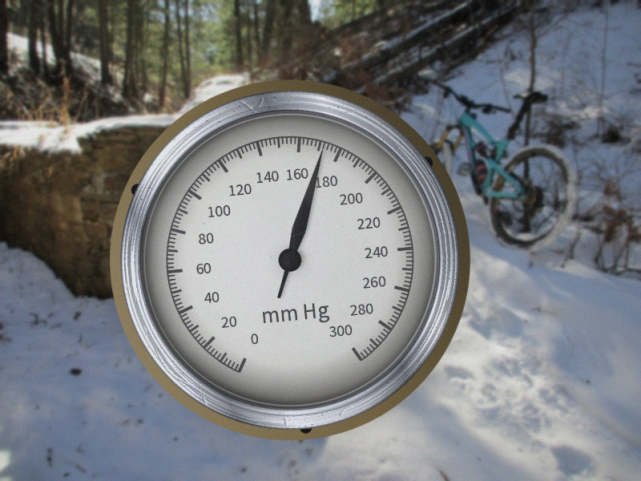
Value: 172,mmHg
